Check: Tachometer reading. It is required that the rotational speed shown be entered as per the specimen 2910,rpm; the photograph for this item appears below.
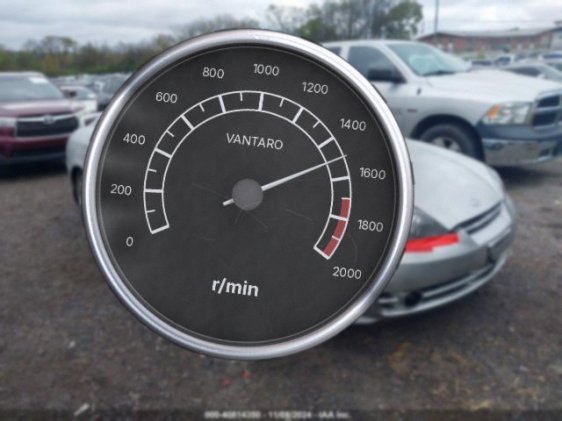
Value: 1500,rpm
